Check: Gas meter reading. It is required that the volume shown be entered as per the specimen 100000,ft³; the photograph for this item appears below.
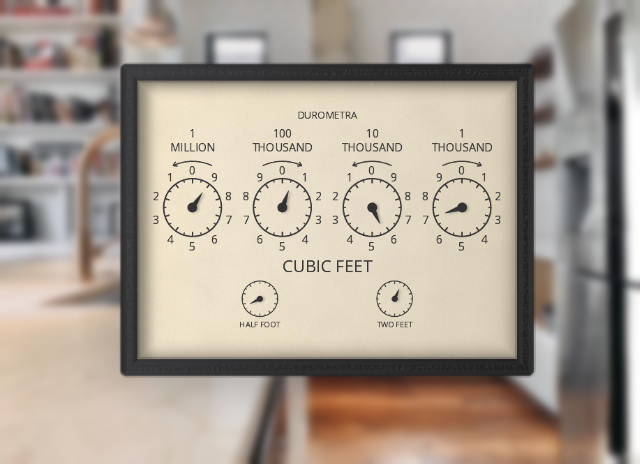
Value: 905700,ft³
